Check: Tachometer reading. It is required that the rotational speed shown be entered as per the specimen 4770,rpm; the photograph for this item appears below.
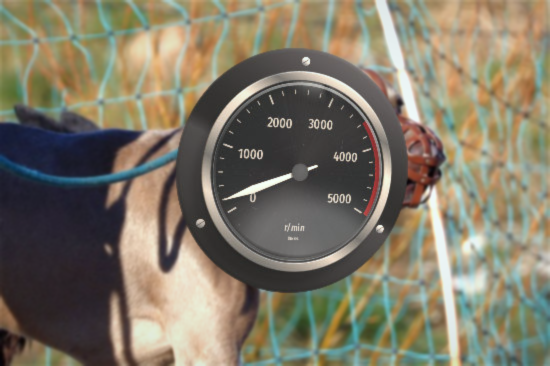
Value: 200,rpm
